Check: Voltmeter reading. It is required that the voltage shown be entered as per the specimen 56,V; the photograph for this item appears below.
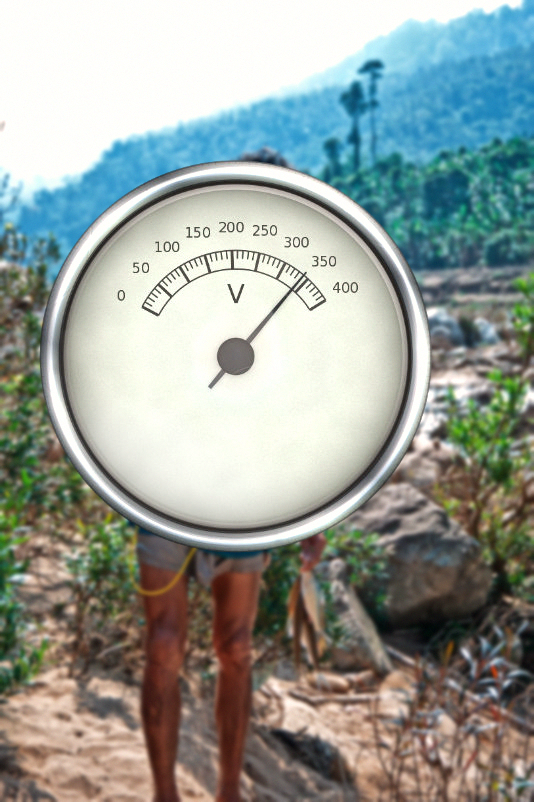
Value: 340,V
